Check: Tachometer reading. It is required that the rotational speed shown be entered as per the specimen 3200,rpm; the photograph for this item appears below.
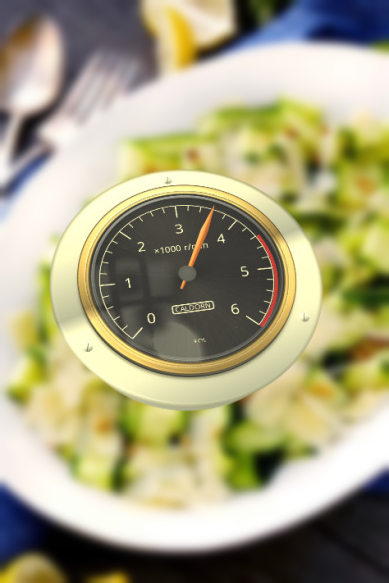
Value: 3600,rpm
